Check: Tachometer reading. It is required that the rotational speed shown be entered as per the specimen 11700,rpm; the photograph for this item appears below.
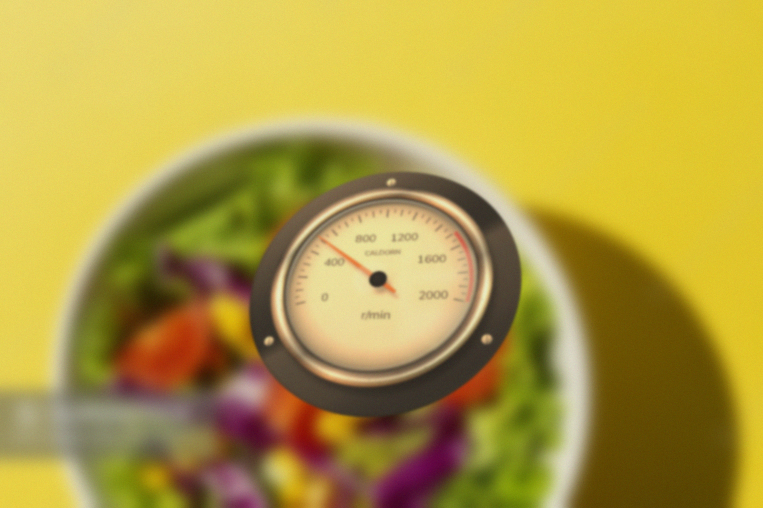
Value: 500,rpm
